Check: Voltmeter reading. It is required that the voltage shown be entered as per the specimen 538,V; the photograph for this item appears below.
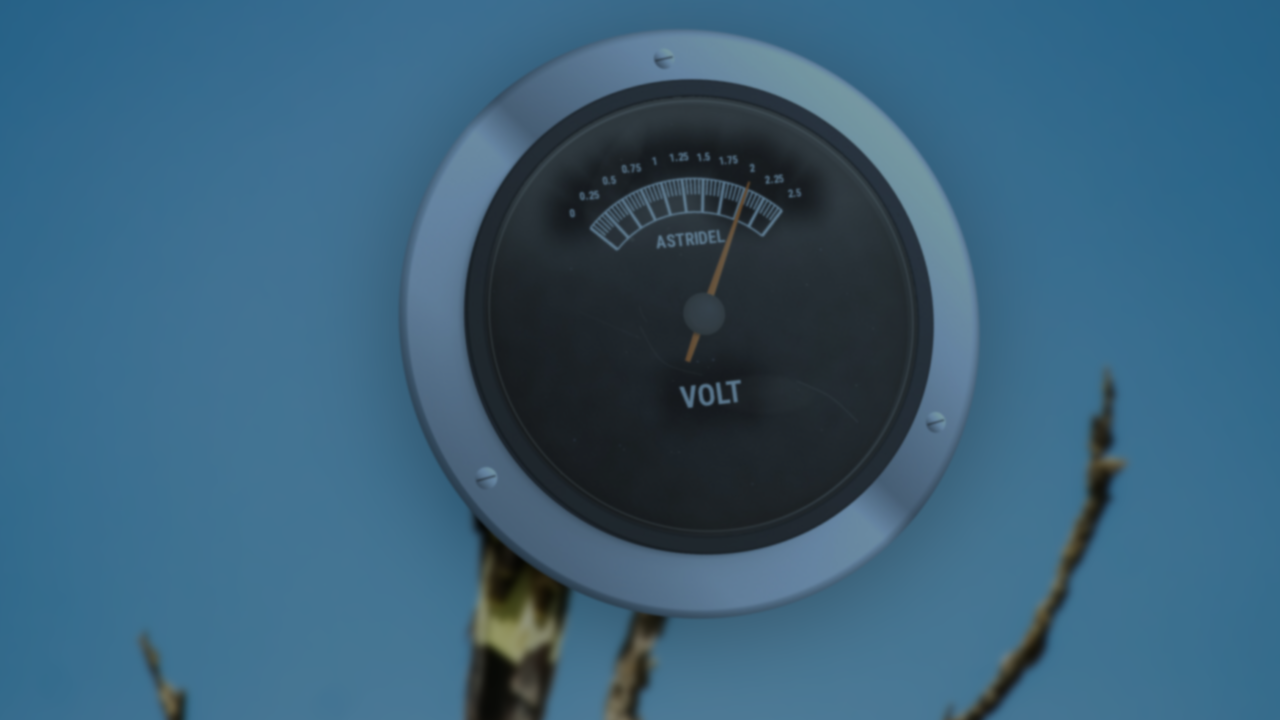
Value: 2,V
